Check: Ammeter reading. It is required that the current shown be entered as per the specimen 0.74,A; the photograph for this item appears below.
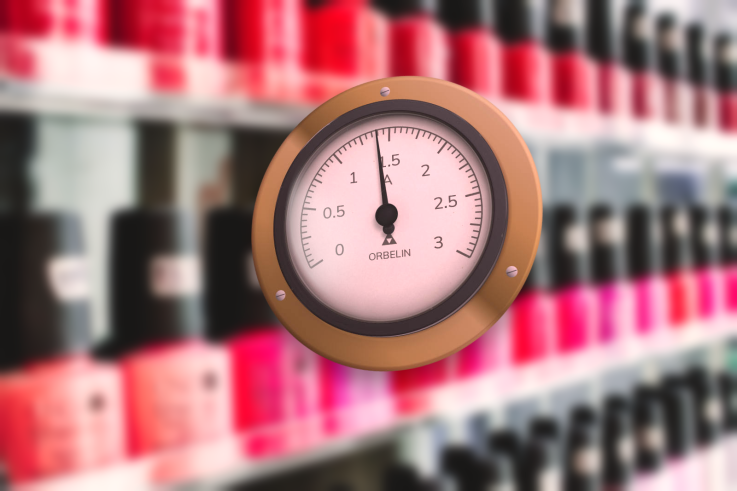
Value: 1.4,A
